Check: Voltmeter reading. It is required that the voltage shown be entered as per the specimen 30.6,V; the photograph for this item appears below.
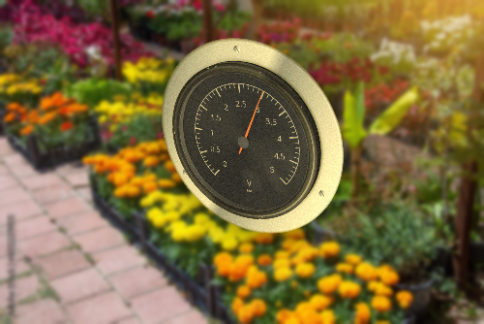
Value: 3,V
